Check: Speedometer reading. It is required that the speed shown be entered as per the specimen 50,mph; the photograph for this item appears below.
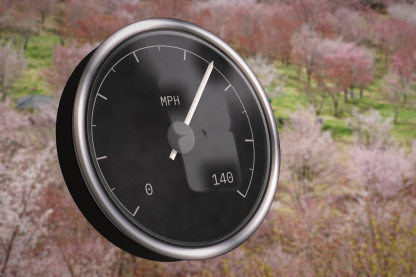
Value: 90,mph
